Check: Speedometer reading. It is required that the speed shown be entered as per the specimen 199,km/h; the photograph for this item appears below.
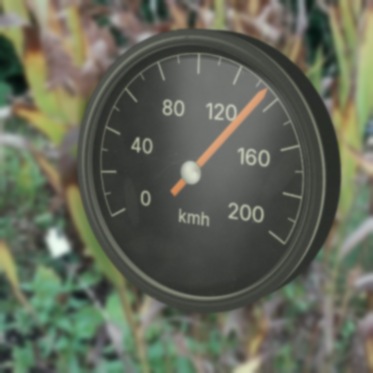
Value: 135,km/h
